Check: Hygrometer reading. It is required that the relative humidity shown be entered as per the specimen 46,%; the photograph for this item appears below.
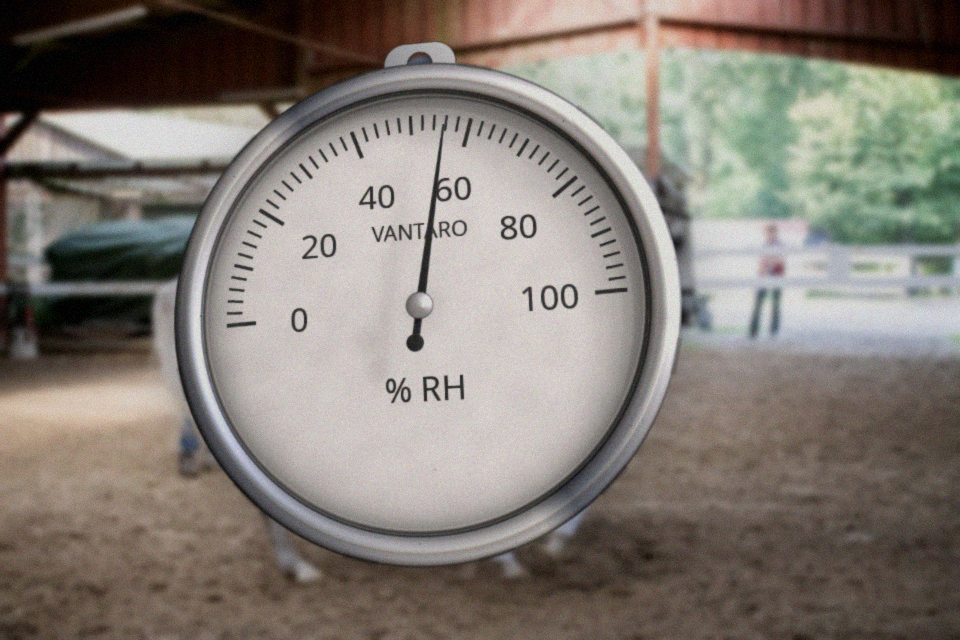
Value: 56,%
